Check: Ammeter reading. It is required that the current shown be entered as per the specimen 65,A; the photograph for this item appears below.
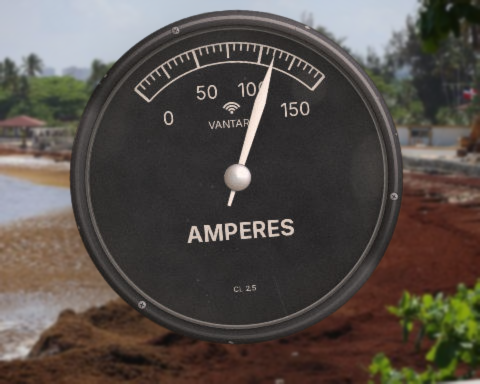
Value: 110,A
